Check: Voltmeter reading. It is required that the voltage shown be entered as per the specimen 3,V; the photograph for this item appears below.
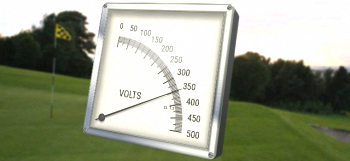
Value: 350,V
